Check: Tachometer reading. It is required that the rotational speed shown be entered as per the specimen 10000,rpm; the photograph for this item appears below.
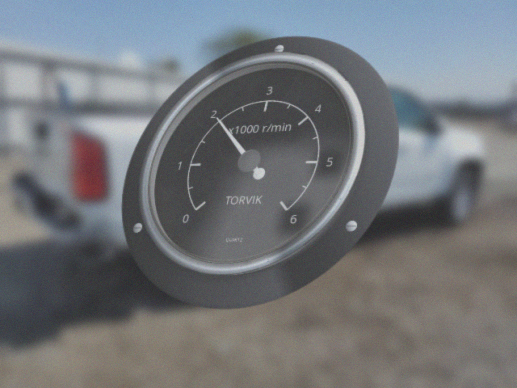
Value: 2000,rpm
